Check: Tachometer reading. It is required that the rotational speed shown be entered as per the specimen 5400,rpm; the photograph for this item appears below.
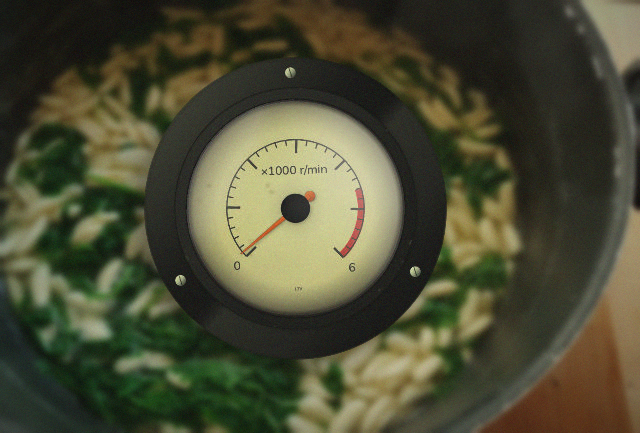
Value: 100,rpm
